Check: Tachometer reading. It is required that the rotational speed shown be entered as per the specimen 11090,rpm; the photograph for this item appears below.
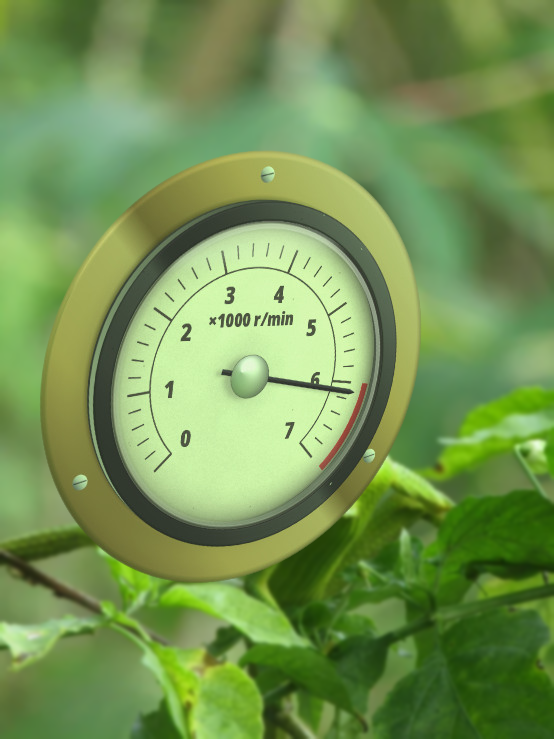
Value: 6100,rpm
